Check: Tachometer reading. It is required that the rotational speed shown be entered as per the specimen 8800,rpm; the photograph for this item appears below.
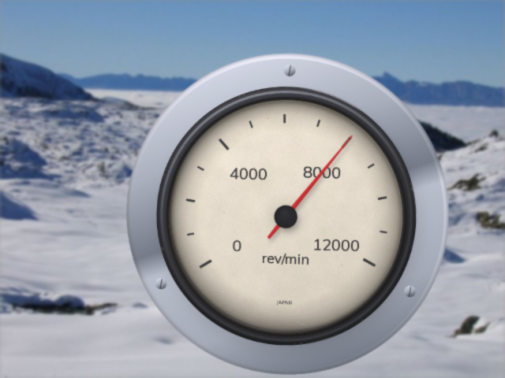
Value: 8000,rpm
